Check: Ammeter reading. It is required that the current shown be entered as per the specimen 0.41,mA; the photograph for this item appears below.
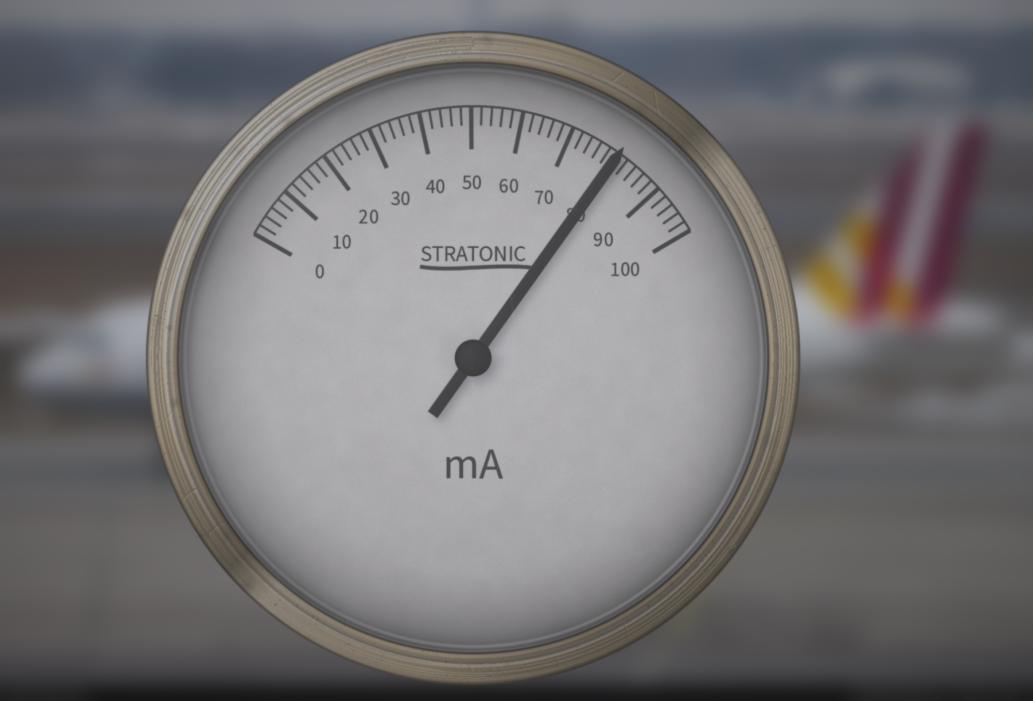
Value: 80,mA
